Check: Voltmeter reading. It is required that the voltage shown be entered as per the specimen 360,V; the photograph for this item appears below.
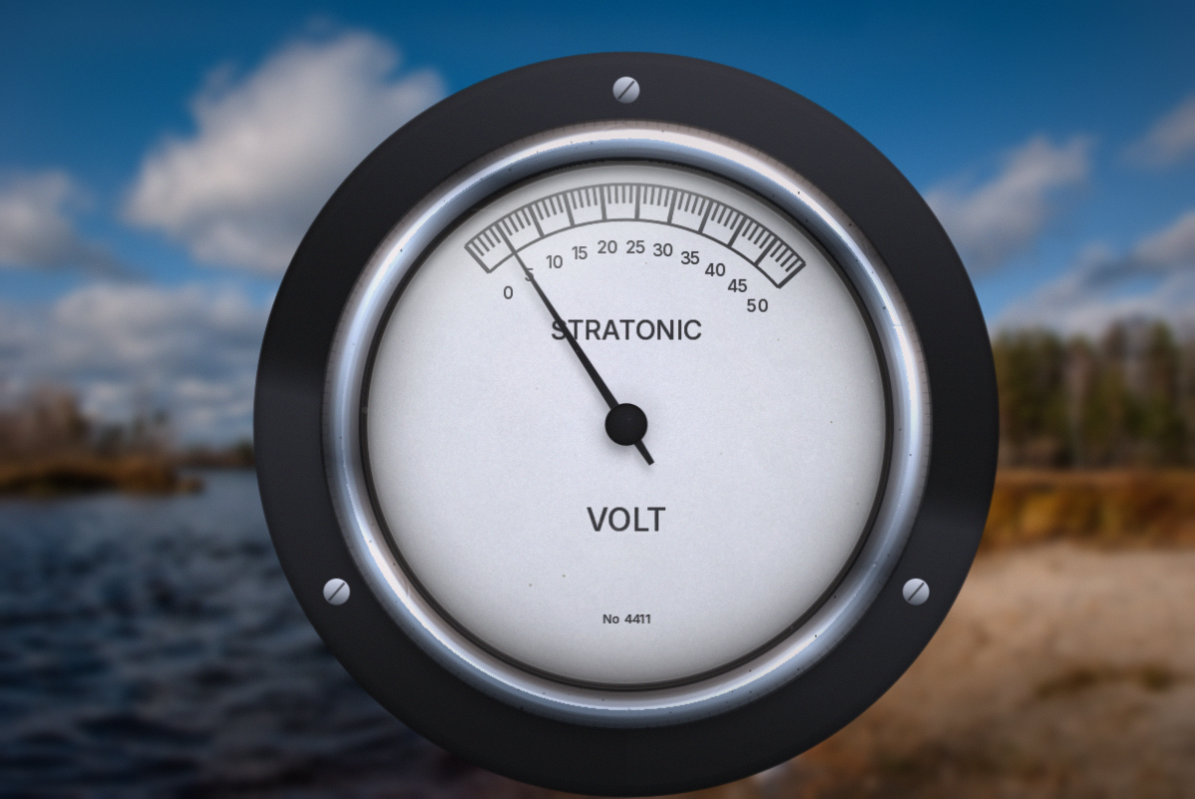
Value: 5,V
